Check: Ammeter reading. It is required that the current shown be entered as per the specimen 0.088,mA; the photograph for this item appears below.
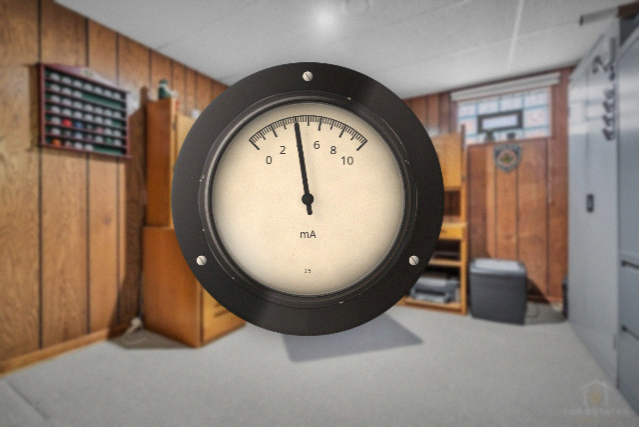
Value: 4,mA
